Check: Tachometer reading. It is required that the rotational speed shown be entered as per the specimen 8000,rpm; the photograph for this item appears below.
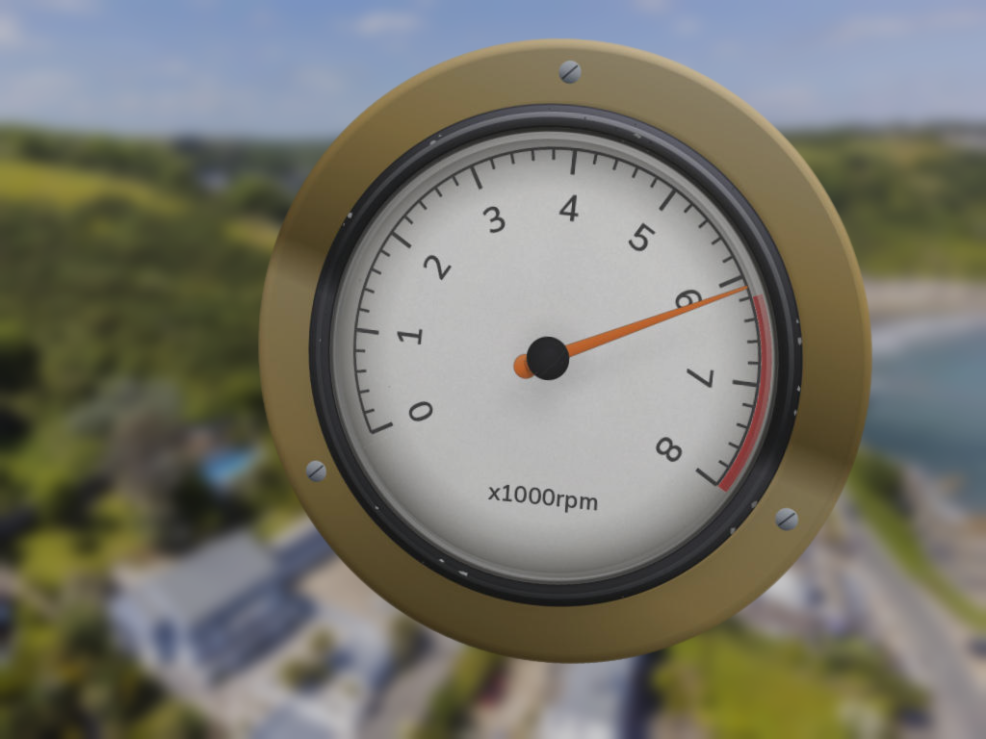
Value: 6100,rpm
